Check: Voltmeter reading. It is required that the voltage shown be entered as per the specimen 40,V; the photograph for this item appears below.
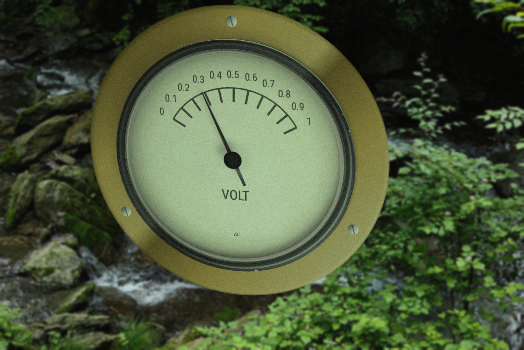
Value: 0.3,V
